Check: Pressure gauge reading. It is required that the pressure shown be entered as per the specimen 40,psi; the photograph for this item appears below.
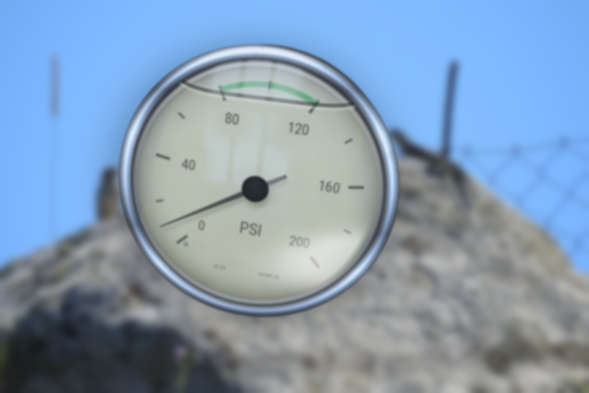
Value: 10,psi
